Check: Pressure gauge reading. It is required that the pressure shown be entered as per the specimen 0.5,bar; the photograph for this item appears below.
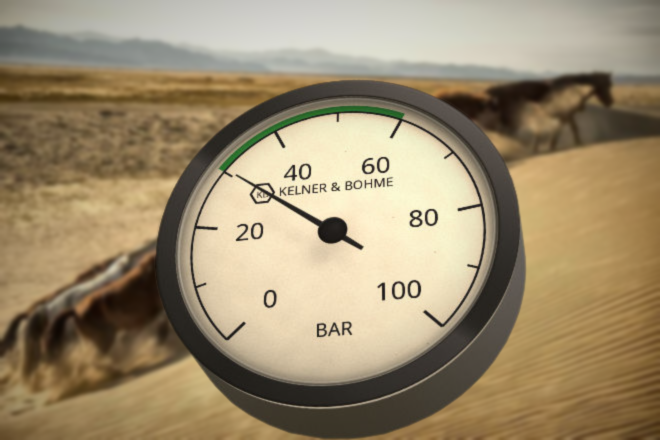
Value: 30,bar
